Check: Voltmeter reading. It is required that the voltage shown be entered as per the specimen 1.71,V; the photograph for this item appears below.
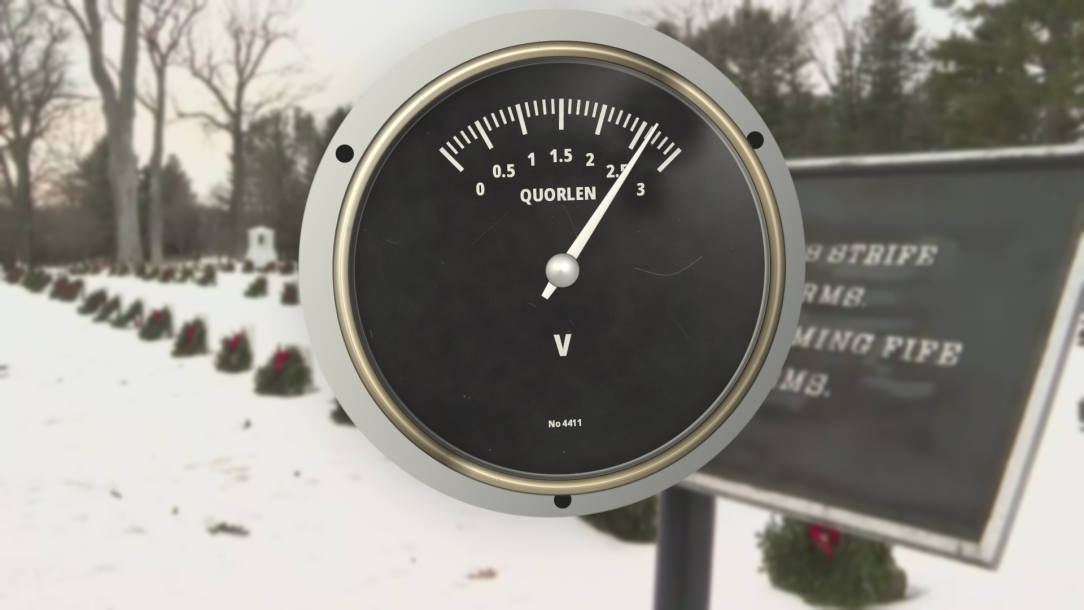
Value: 2.6,V
